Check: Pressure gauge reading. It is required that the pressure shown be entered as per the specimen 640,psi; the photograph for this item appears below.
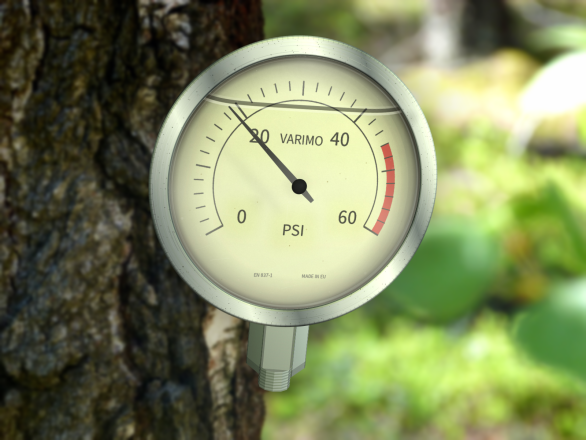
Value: 19,psi
